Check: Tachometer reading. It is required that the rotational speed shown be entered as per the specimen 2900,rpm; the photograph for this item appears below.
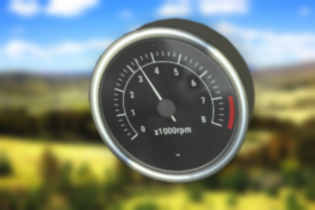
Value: 3400,rpm
